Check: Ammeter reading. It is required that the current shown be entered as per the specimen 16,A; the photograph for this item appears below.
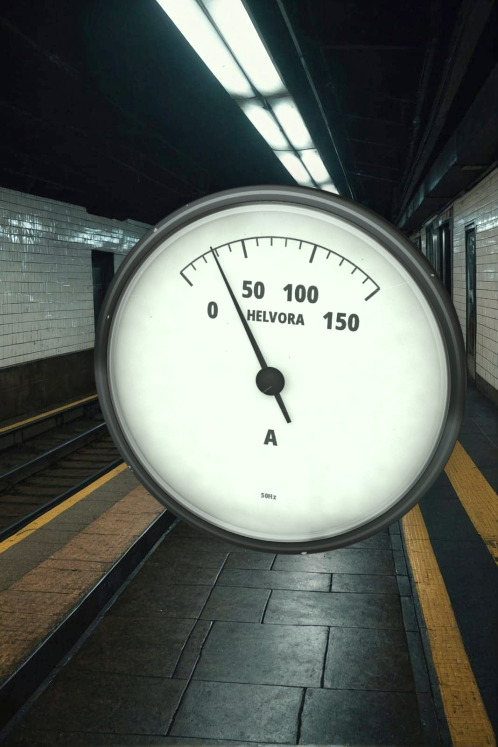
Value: 30,A
